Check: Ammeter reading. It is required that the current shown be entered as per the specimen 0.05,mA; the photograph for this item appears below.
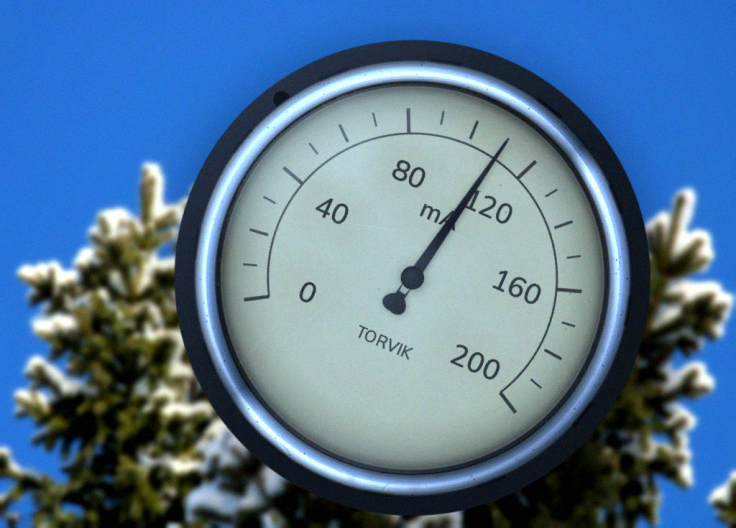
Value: 110,mA
